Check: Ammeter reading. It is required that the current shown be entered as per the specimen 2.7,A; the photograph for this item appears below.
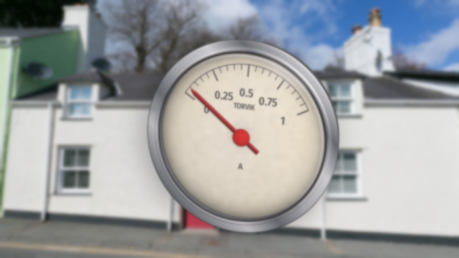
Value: 0.05,A
